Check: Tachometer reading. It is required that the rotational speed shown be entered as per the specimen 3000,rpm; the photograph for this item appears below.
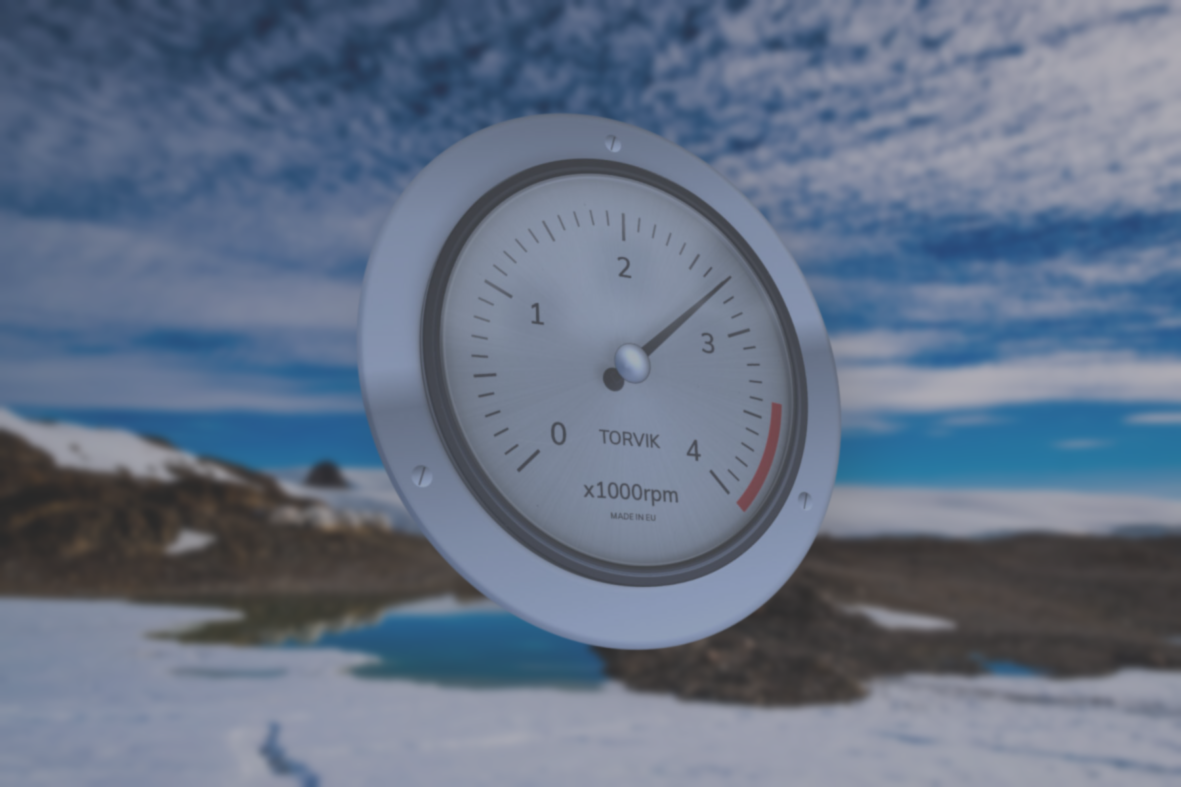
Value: 2700,rpm
